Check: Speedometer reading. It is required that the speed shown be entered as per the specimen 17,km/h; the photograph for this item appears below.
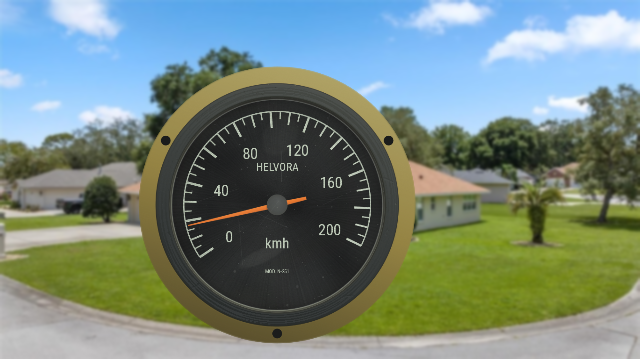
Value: 17.5,km/h
